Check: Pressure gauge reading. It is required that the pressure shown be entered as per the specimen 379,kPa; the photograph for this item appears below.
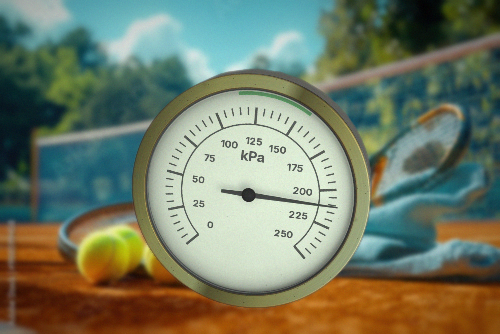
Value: 210,kPa
